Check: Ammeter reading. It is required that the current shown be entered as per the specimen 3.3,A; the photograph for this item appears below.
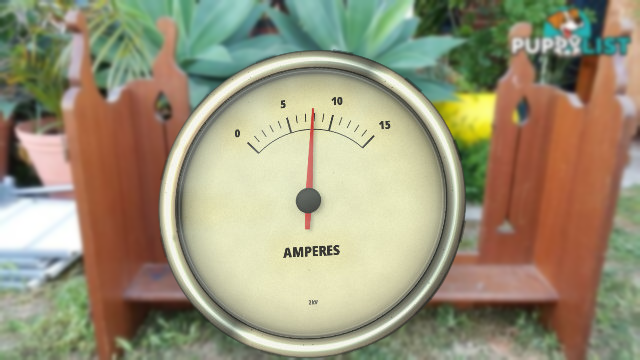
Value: 8,A
